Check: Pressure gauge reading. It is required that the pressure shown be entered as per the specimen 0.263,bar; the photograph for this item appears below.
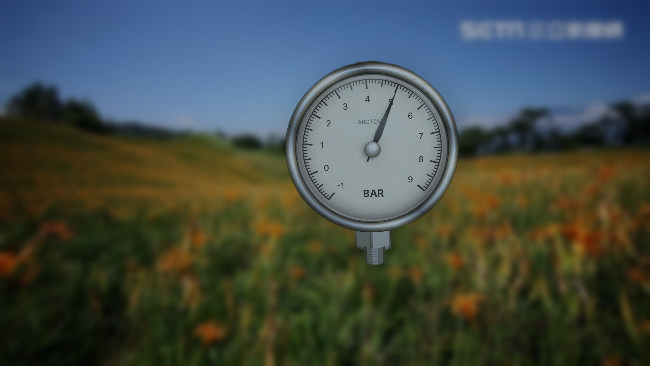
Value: 5,bar
